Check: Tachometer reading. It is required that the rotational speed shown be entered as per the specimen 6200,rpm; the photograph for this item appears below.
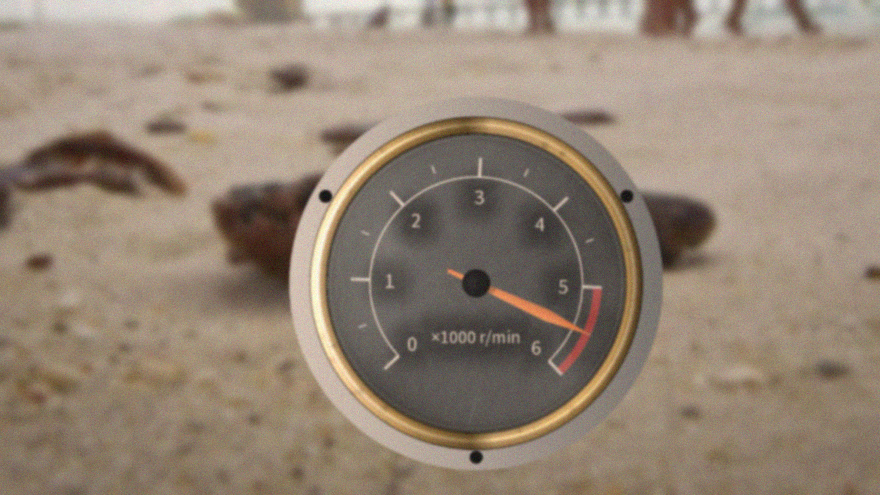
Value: 5500,rpm
